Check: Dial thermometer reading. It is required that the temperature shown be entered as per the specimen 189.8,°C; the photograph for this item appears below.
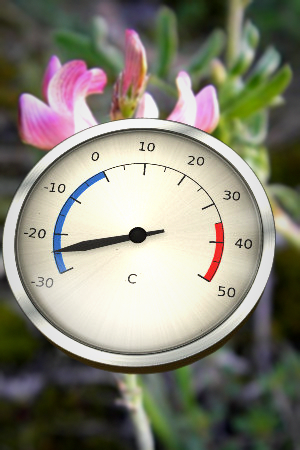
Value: -25,°C
